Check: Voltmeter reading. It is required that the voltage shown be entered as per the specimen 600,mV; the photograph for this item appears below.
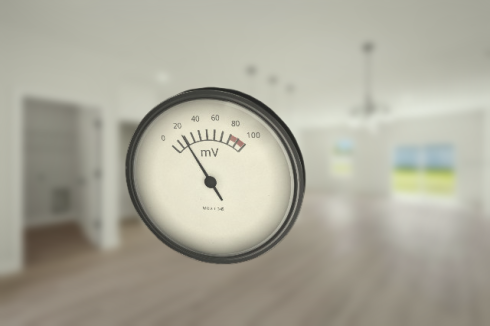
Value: 20,mV
